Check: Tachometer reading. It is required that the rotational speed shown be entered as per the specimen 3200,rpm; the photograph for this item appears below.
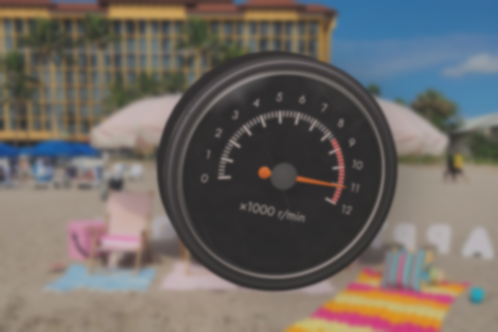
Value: 11000,rpm
